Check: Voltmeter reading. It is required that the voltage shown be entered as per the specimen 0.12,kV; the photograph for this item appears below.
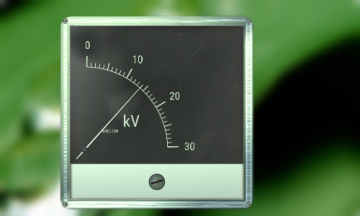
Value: 14,kV
